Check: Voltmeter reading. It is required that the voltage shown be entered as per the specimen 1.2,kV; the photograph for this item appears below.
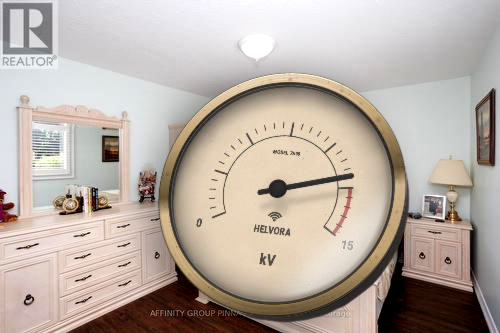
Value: 12,kV
